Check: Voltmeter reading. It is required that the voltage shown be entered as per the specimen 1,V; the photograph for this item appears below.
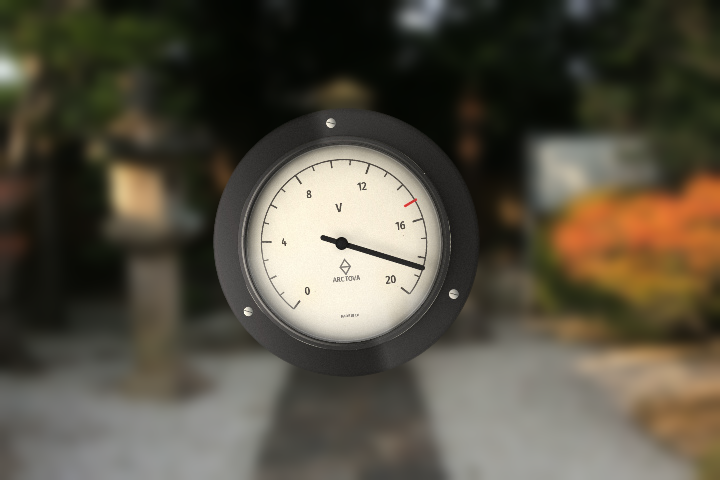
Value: 18.5,V
